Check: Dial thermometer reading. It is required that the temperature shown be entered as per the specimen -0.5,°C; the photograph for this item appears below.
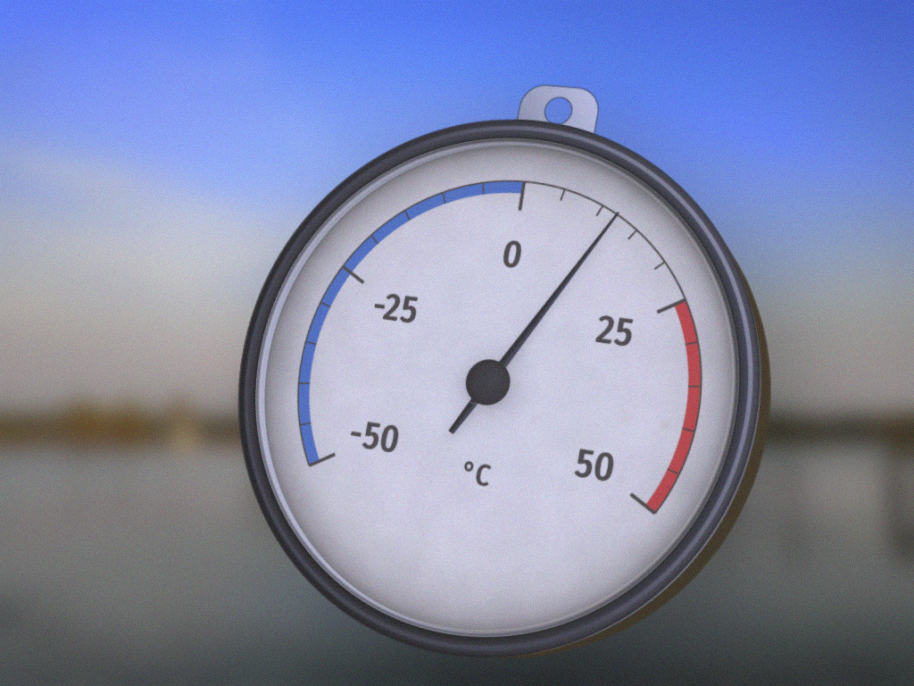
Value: 12.5,°C
